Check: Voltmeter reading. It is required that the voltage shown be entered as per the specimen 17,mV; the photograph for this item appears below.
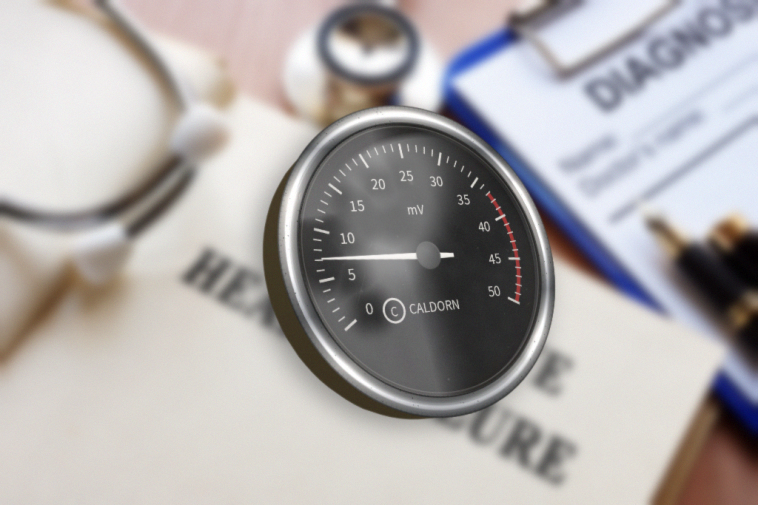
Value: 7,mV
